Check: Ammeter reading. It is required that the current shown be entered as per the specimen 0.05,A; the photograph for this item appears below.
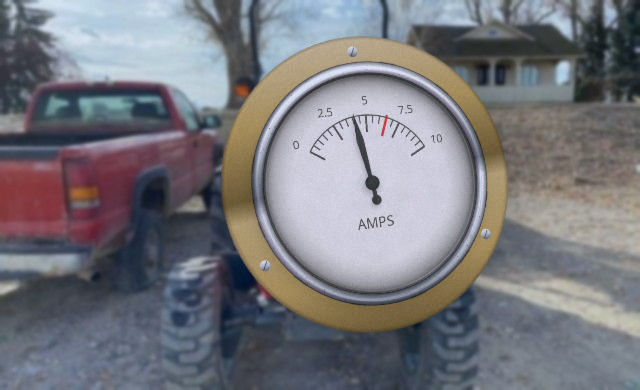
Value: 4,A
